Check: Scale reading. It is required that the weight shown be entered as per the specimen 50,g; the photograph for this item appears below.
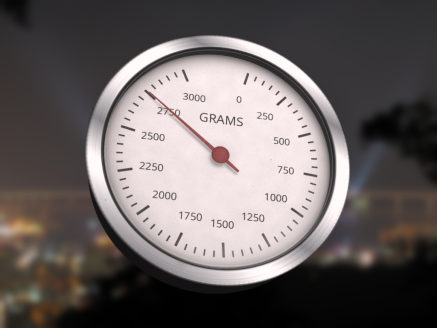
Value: 2750,g
